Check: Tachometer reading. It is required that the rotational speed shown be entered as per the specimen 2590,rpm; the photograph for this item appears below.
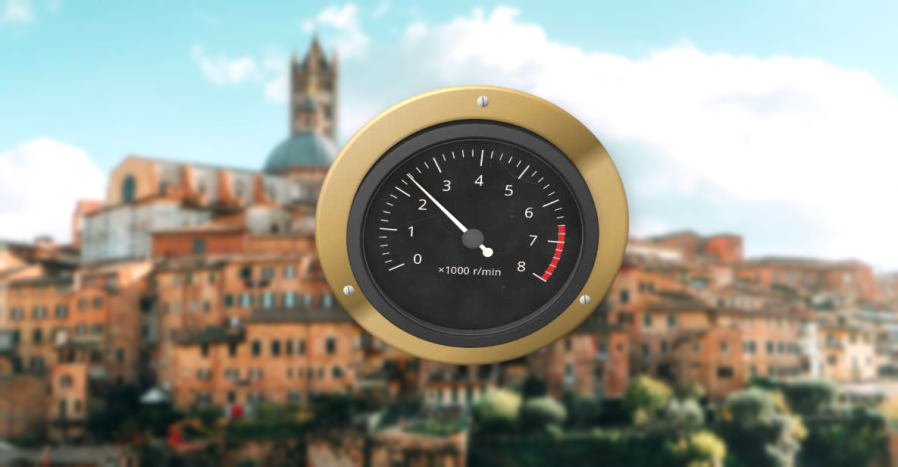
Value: 2400,rpm
